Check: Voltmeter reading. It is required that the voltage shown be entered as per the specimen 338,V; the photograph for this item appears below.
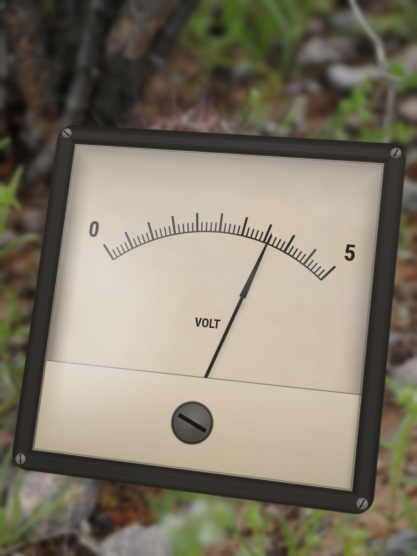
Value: 3.6,V
